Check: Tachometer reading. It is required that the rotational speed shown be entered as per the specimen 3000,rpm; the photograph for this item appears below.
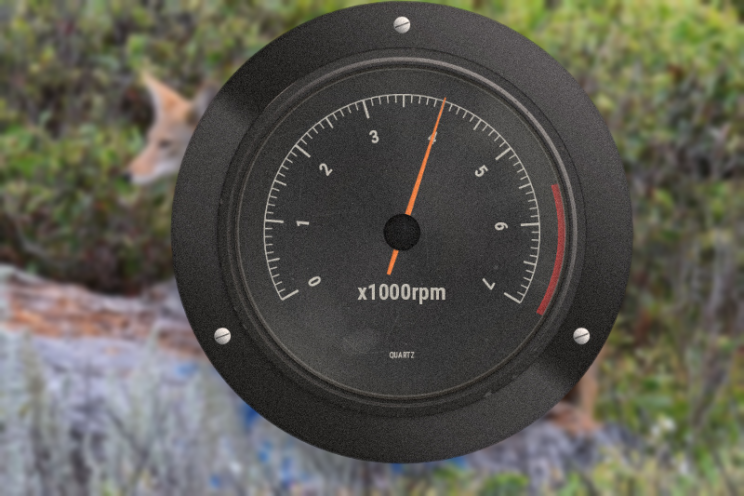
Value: 4000,rpm
